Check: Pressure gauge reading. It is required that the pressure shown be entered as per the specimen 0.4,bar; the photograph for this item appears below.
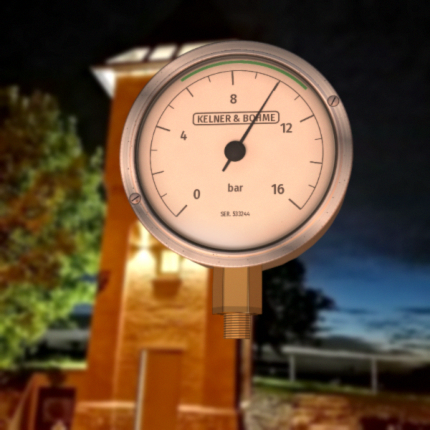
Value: 10,bar
